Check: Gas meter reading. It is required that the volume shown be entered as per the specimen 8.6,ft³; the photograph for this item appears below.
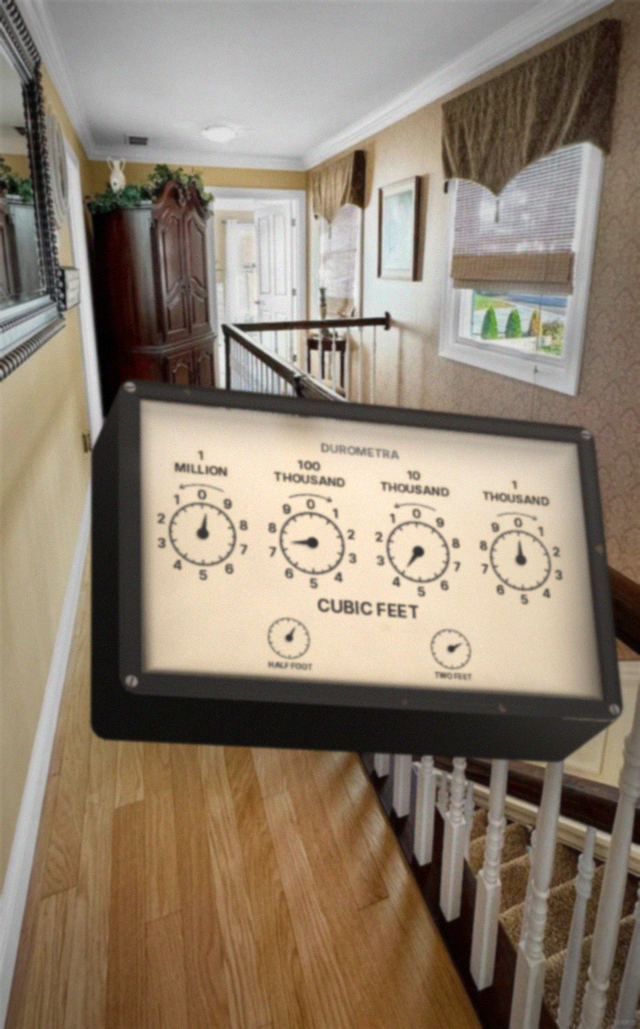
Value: 974000,ft³
